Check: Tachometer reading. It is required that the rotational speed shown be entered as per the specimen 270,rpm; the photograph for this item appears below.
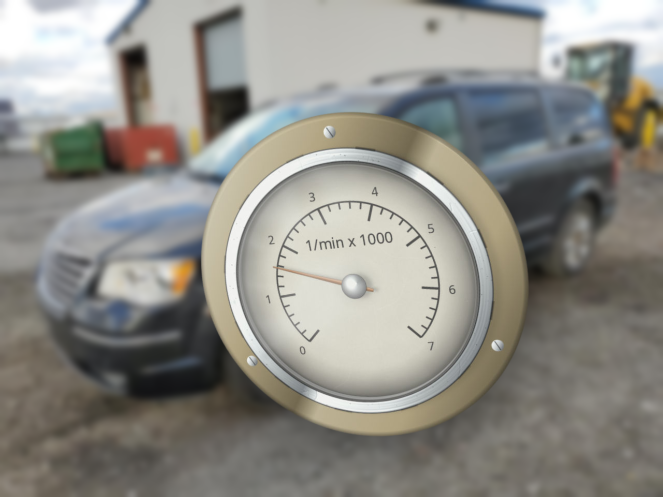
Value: 1600,rpm
